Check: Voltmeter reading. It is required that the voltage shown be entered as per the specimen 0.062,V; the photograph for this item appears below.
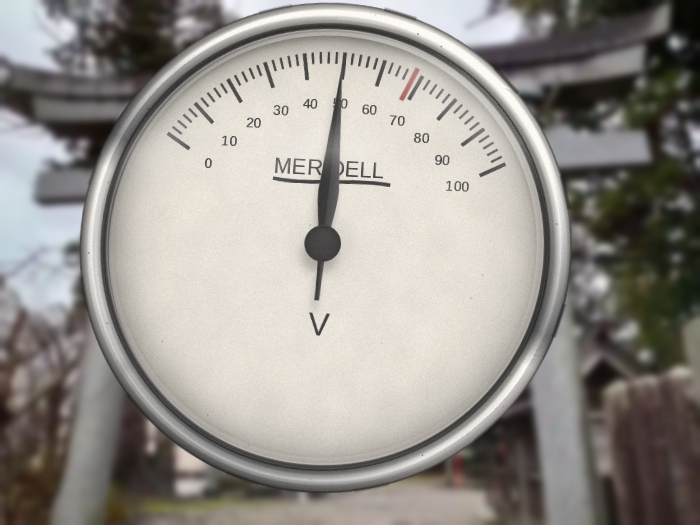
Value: 50,V
